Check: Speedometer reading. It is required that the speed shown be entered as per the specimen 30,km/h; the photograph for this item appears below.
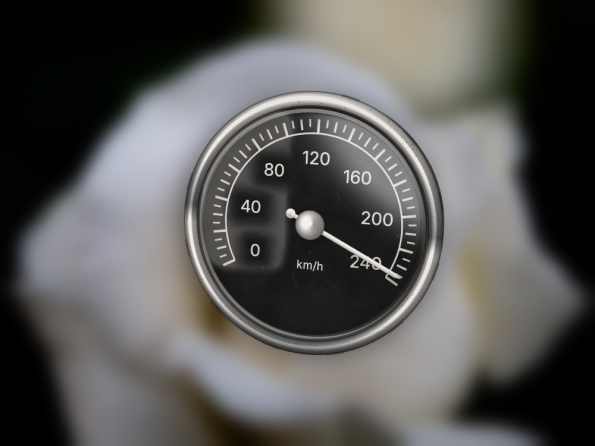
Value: 235,km/h
